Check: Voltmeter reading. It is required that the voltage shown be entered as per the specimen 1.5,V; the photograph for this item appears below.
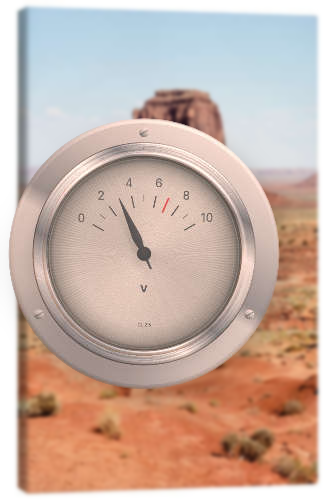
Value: 3,V
